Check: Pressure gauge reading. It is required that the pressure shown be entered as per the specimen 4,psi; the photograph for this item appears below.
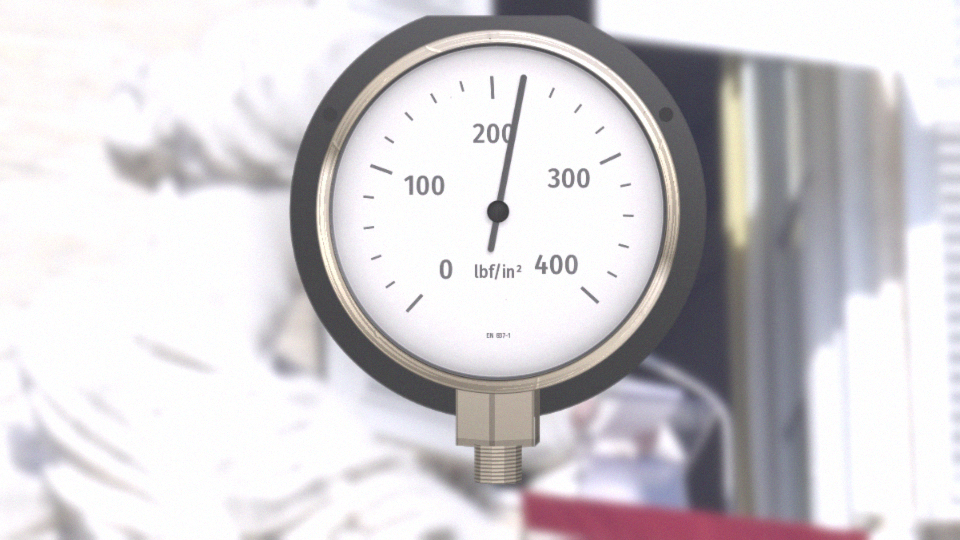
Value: 220,psi
